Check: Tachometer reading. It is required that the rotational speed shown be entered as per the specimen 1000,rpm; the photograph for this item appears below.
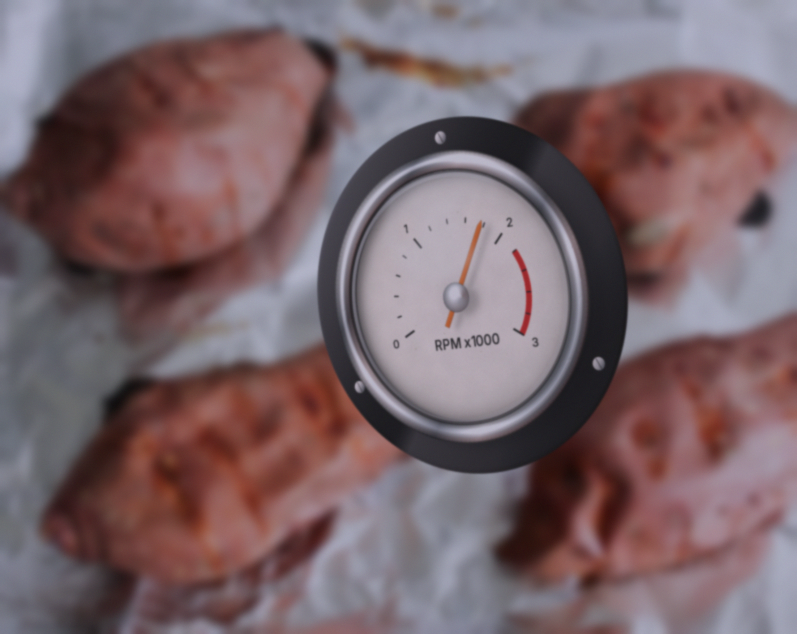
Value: 1800,rpm
